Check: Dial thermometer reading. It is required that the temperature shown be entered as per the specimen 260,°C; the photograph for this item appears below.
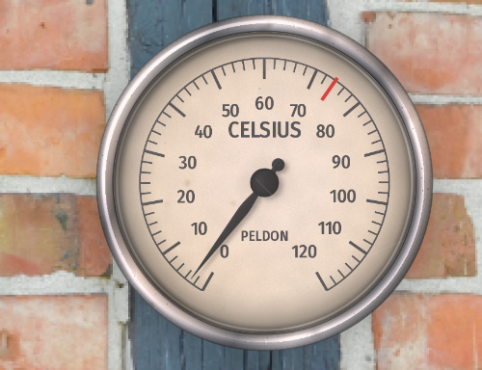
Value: 3,°C
